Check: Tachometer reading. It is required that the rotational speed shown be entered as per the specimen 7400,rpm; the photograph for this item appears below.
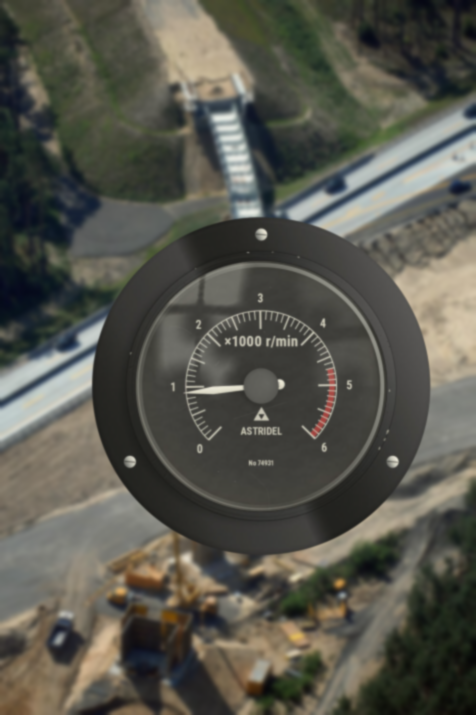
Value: 900,rpm
